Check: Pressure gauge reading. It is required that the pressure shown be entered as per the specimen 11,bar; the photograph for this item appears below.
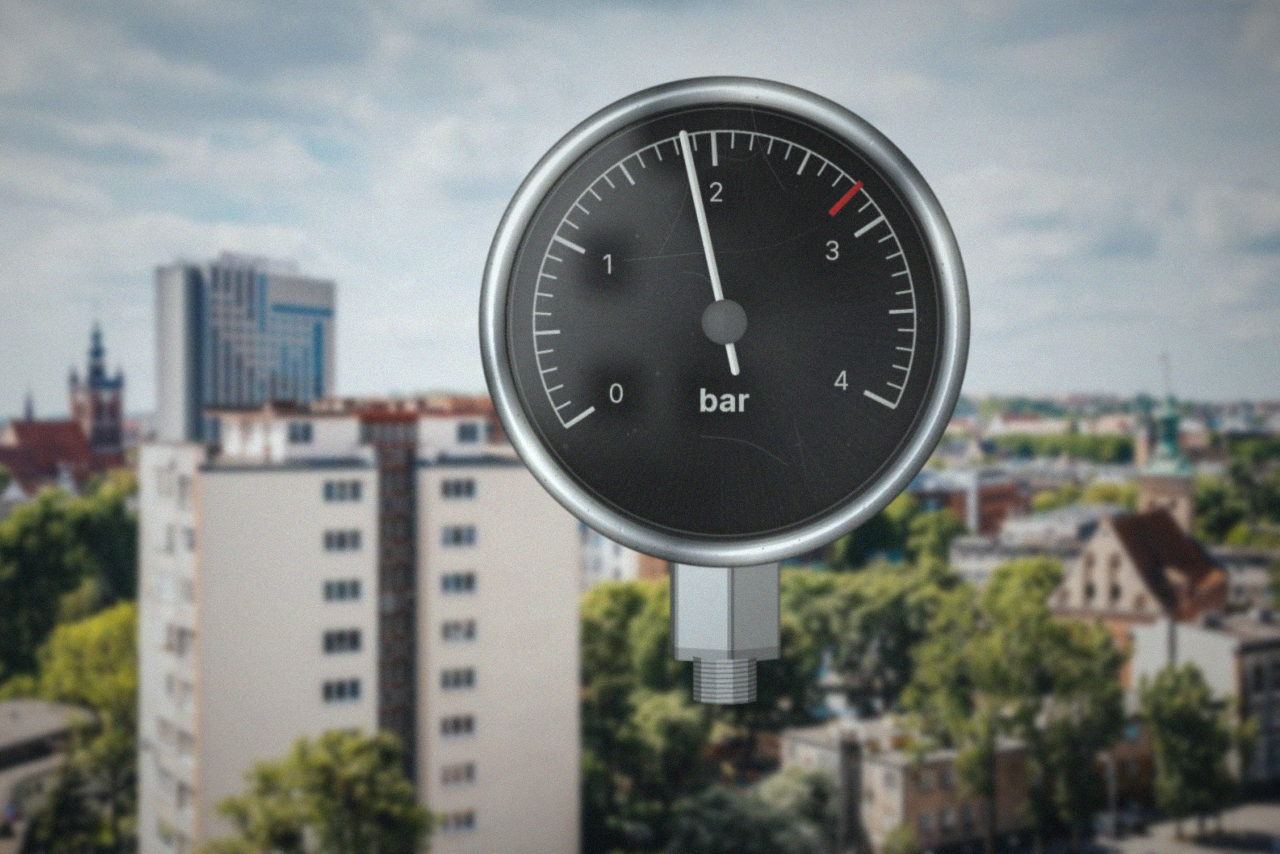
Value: 1.85,bar
